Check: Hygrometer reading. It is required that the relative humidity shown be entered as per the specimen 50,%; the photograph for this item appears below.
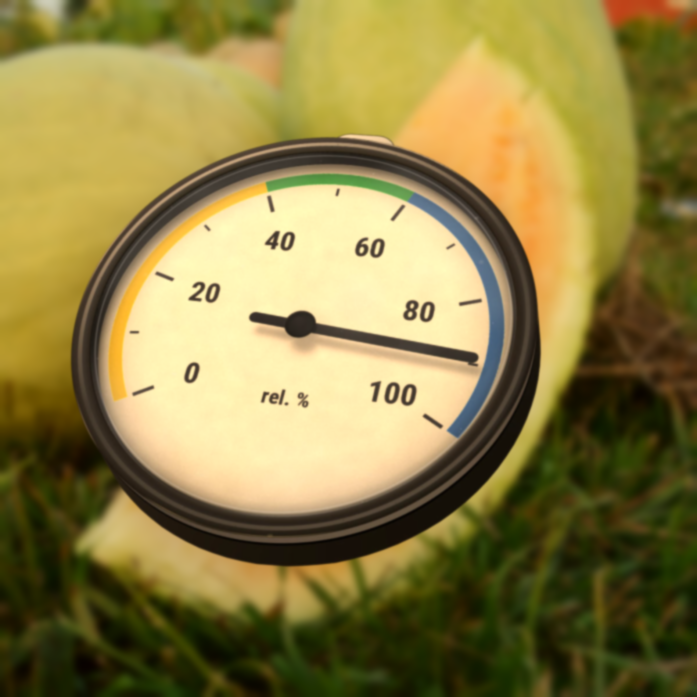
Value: 90,%
